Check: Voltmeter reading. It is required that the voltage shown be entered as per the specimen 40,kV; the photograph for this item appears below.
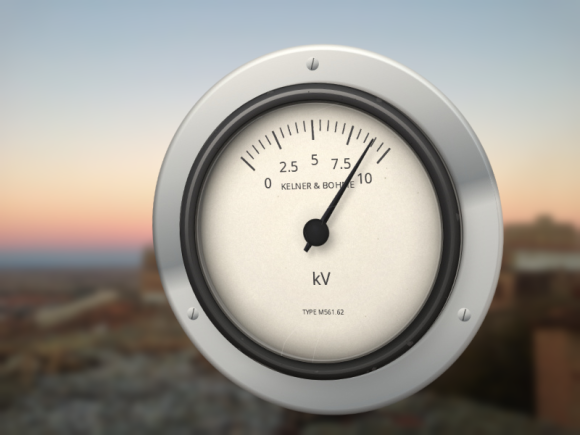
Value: 9,kV
